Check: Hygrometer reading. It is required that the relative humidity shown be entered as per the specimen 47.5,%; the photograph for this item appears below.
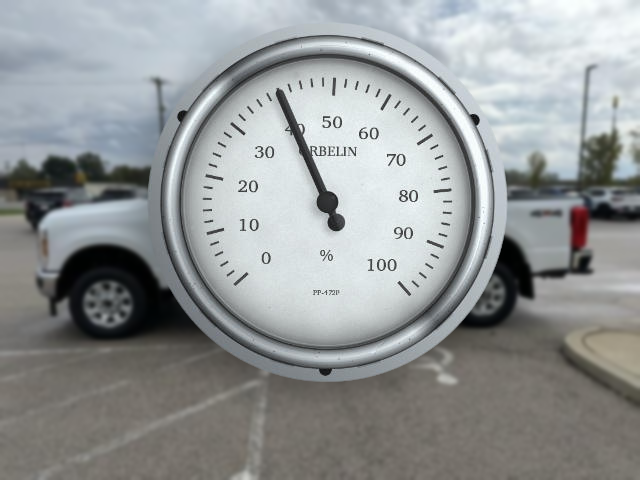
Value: 40,%
